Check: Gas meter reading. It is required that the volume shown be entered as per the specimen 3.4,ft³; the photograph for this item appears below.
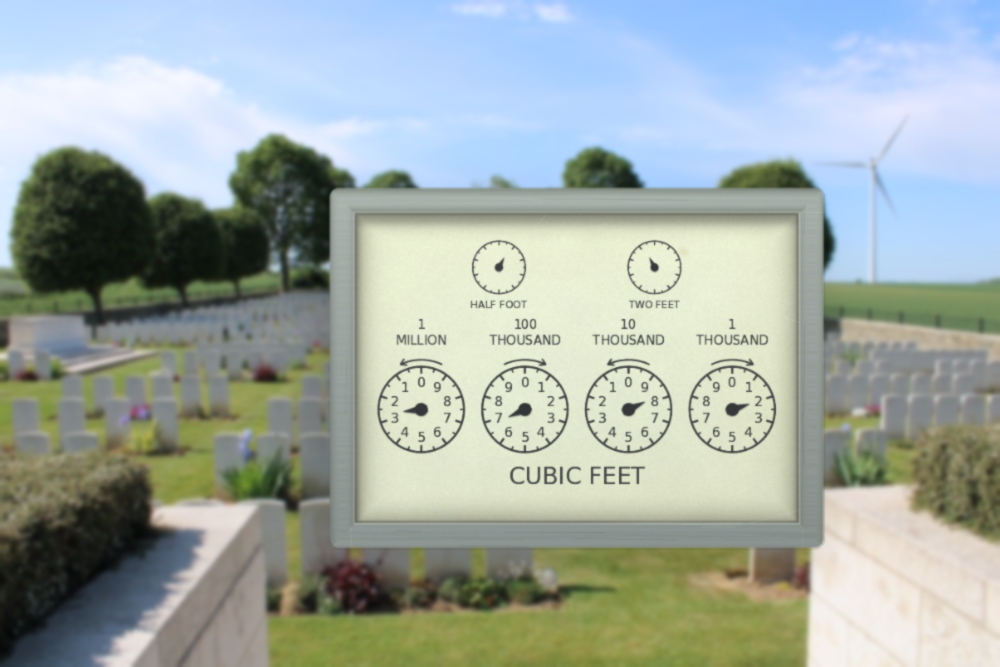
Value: 268200,ft³
